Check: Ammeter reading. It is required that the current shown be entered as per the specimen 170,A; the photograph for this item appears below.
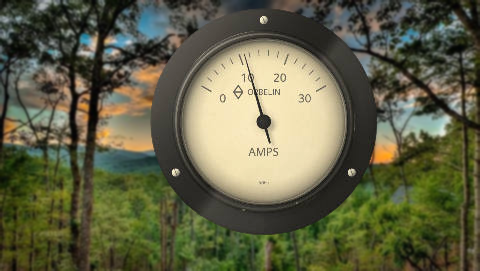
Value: 11,A
